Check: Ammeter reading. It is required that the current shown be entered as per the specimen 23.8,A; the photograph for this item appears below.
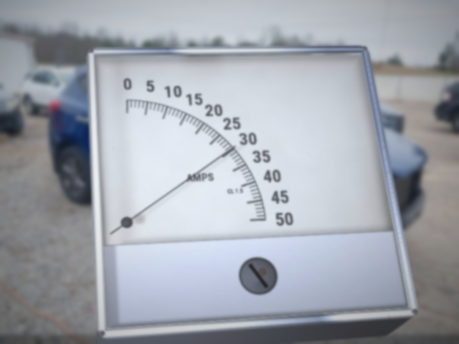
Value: 30,A
